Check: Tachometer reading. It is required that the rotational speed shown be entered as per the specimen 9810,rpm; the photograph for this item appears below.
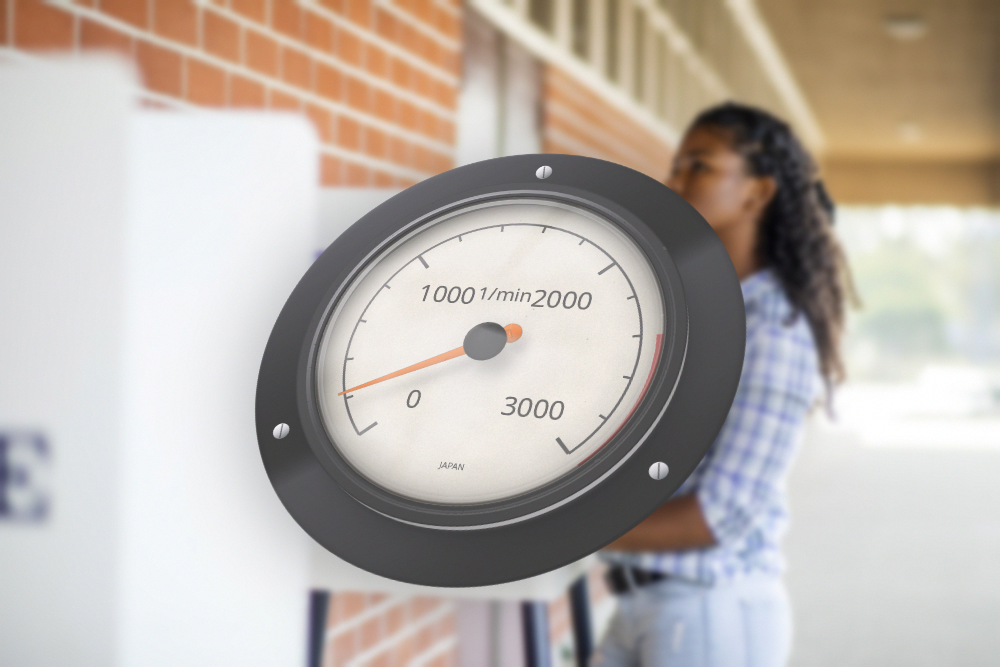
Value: 200,rpm
